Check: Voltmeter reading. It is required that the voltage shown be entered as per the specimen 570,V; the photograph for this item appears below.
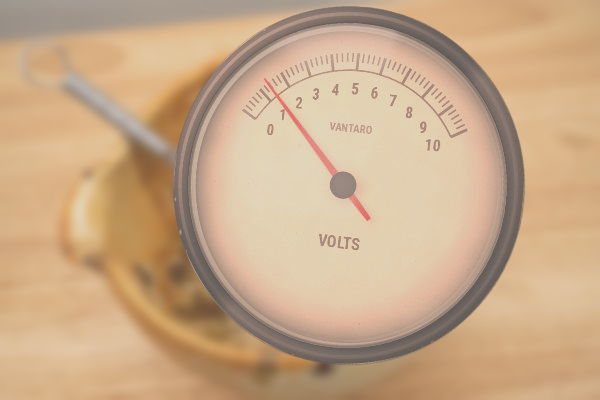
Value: 1.4,V
